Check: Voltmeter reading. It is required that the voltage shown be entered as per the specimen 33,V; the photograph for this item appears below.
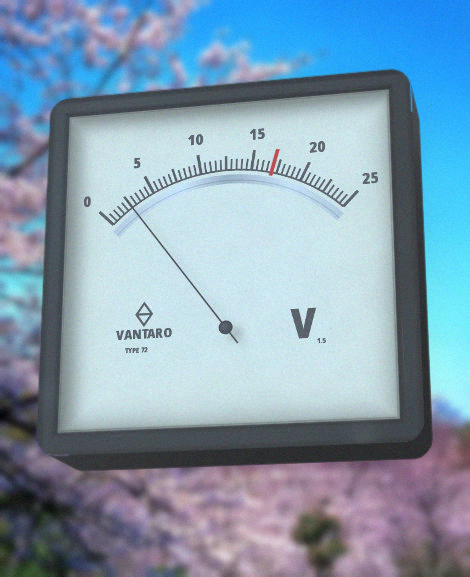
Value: 2.5,V
